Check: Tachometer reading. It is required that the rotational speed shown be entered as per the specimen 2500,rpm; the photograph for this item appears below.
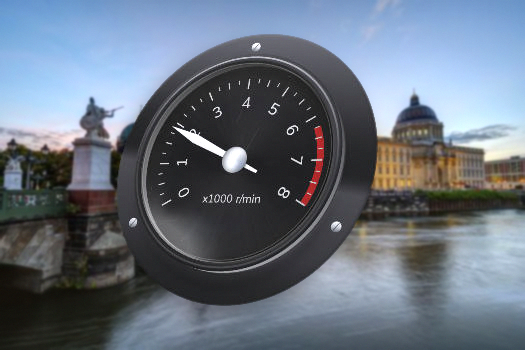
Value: 1875,rpm
